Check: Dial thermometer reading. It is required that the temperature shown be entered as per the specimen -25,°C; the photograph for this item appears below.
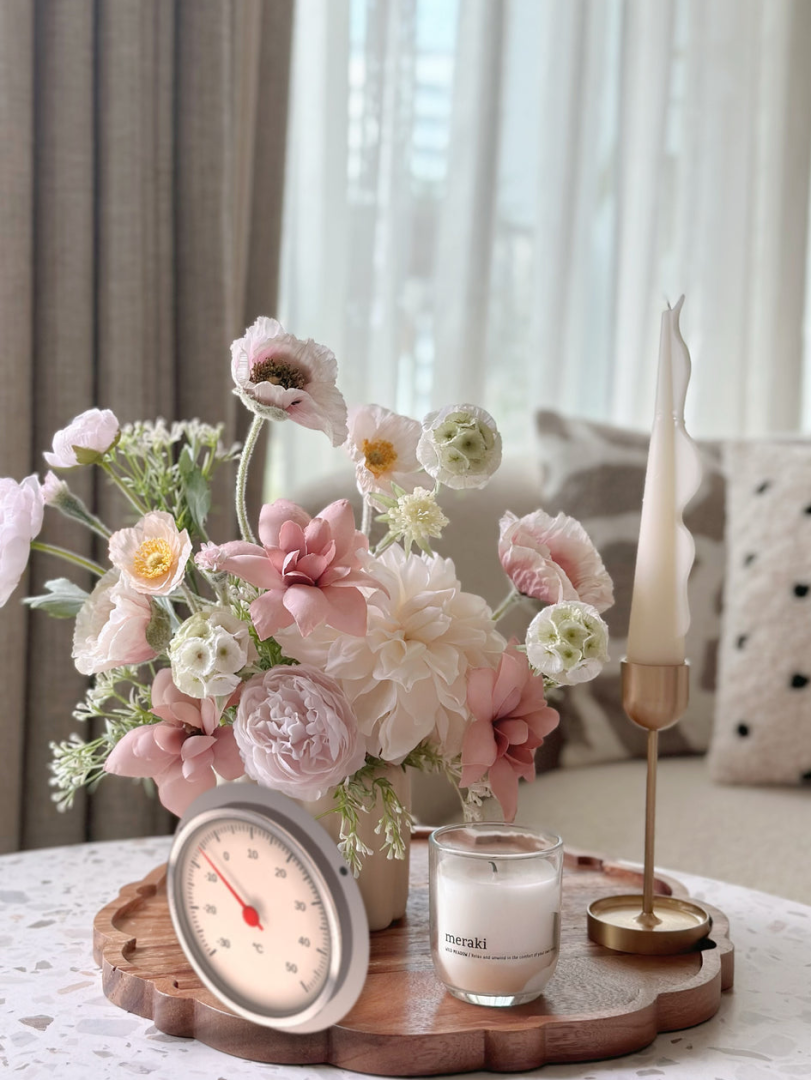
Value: -5,°C
